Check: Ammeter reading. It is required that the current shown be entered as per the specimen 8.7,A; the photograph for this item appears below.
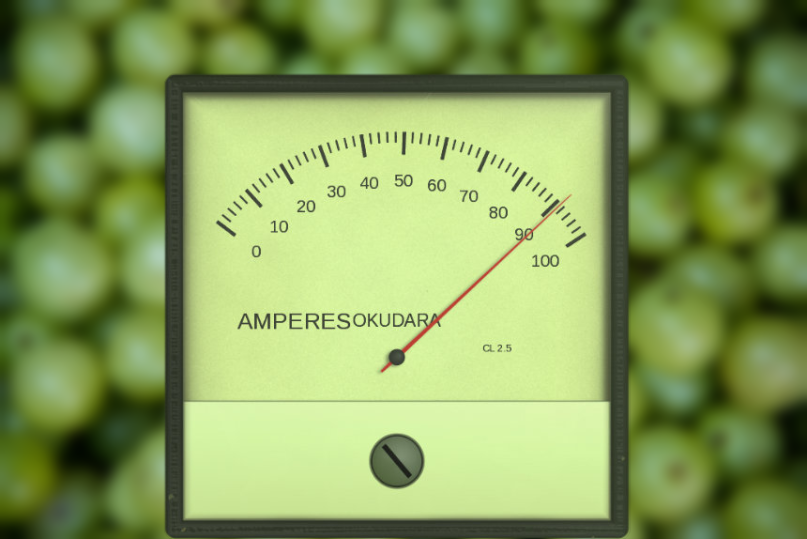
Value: 91,A
